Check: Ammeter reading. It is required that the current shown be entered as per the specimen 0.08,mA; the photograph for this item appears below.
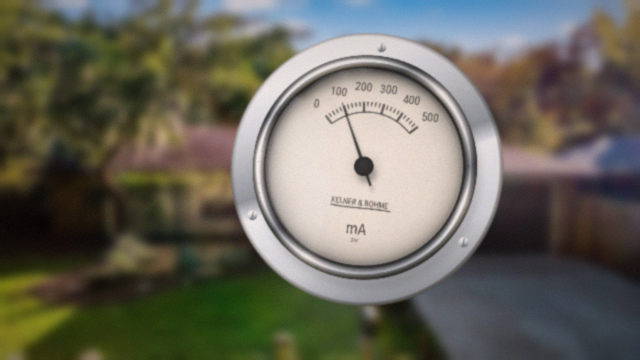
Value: 100,mA
